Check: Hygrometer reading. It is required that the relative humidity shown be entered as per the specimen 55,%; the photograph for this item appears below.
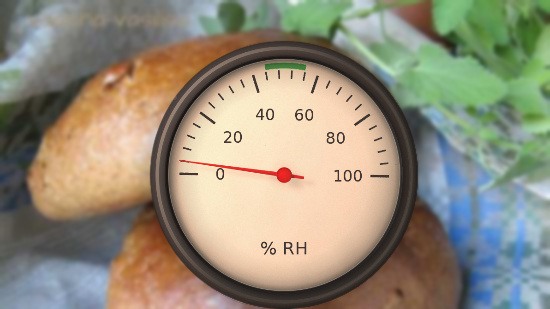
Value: 4,%
